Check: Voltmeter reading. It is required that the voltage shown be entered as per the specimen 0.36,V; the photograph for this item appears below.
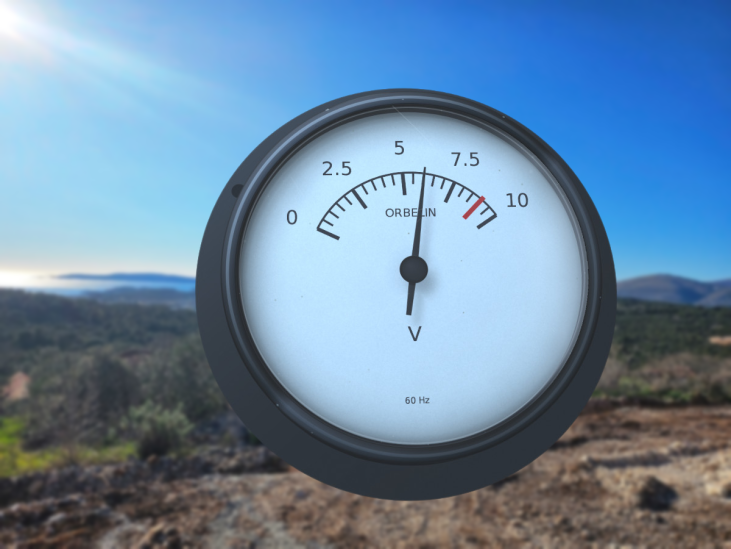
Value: 6,V
